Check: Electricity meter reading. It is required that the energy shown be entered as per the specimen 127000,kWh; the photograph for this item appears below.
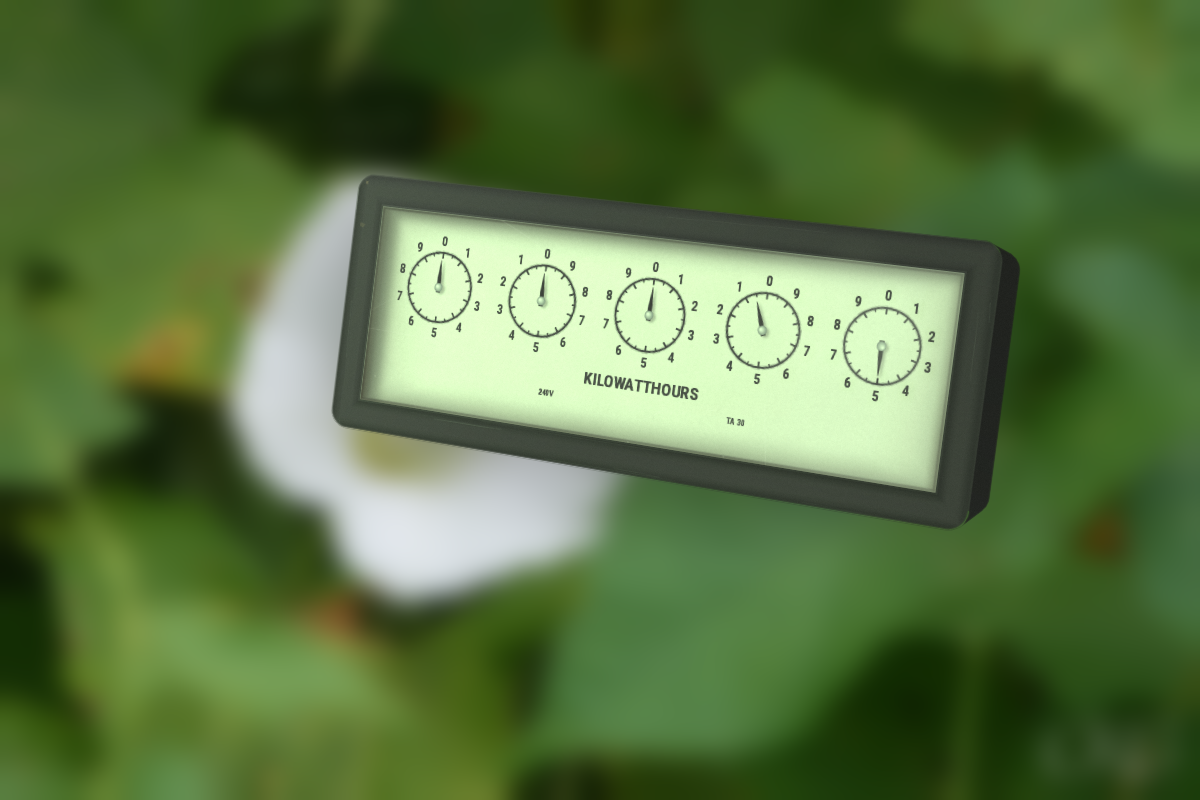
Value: 5,kWh
